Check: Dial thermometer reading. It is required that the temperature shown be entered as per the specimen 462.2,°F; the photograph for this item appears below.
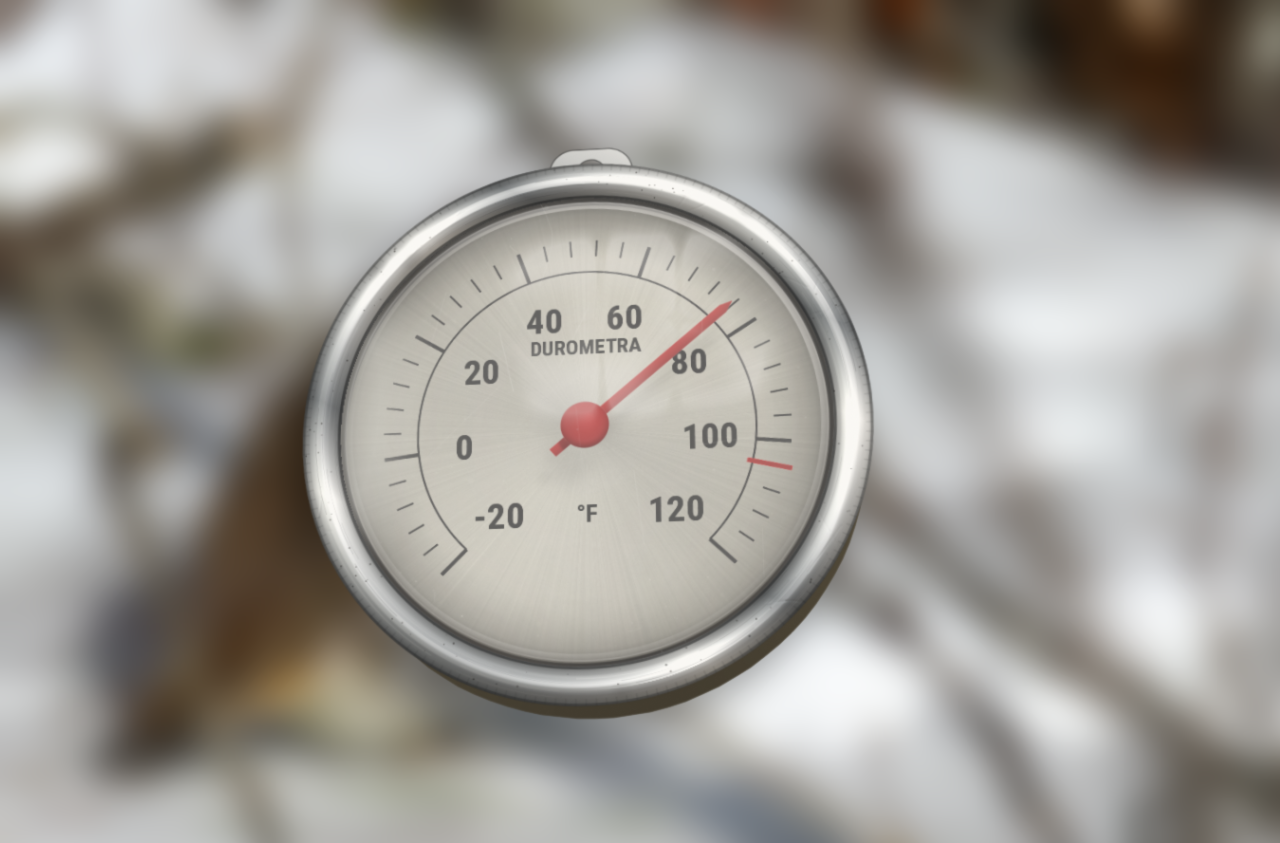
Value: 76,°F
